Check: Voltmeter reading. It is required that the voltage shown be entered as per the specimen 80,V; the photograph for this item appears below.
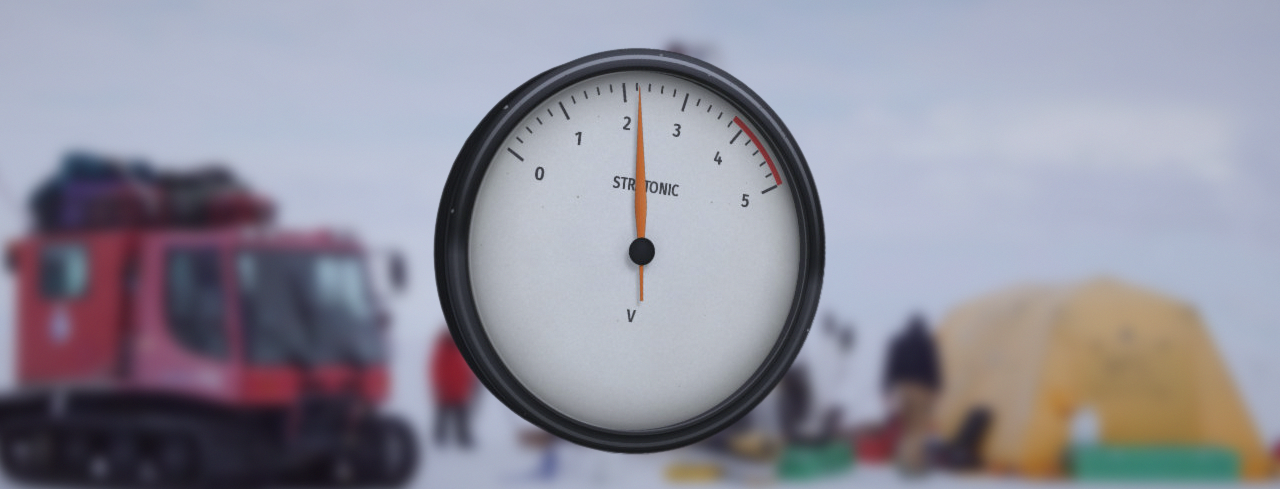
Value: 2.2,V
